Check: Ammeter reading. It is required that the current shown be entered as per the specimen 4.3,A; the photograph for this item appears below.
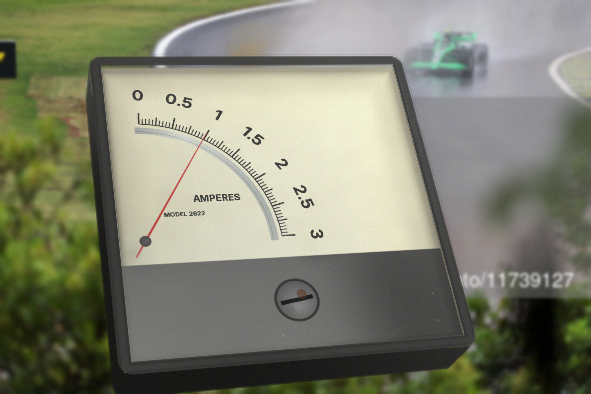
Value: 1,A
